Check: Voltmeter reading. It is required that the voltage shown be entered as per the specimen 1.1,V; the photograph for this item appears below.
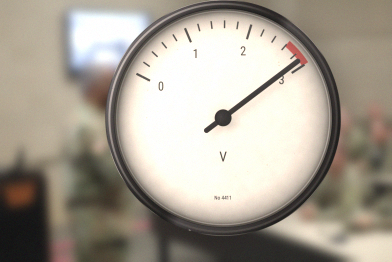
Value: 2.9,V
